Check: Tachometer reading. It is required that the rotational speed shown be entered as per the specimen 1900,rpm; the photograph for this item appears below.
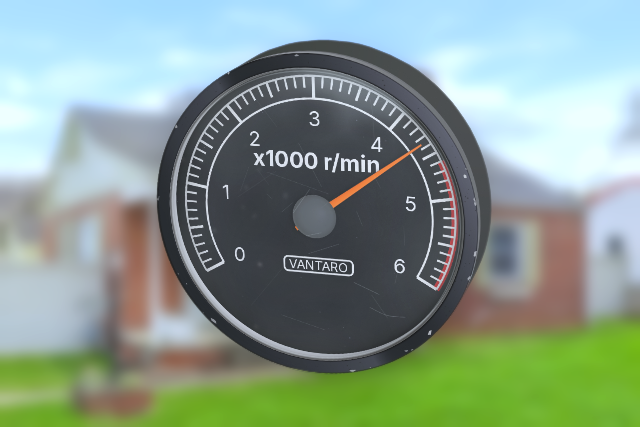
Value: 4350,rpm
